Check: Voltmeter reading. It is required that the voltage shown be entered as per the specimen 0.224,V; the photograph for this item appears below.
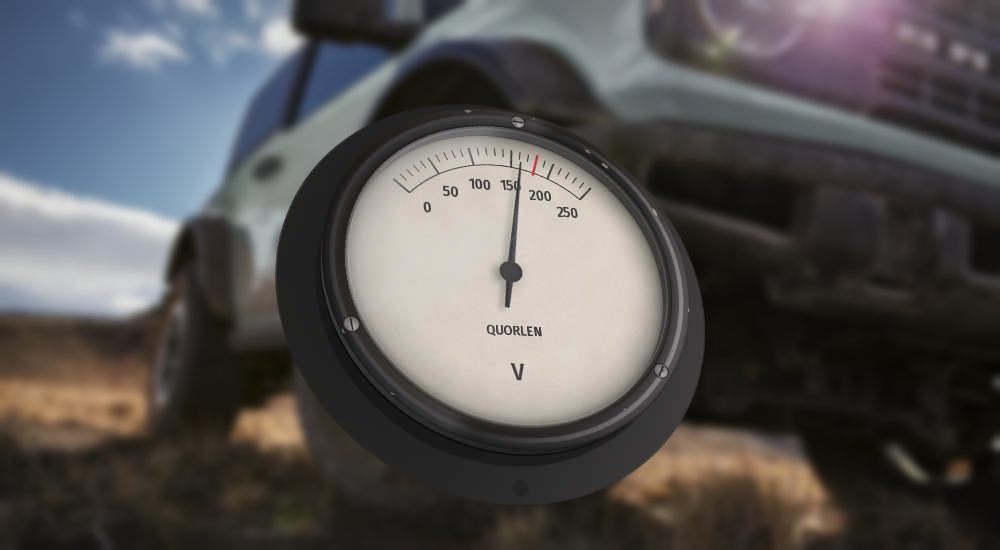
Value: 160,V
